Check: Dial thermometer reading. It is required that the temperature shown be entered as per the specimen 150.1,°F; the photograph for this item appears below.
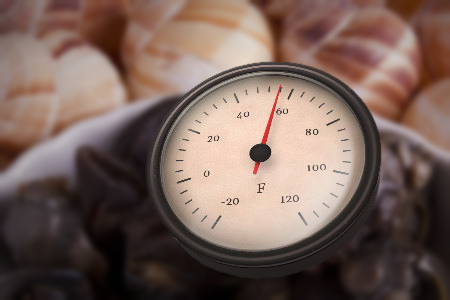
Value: 56,°F
